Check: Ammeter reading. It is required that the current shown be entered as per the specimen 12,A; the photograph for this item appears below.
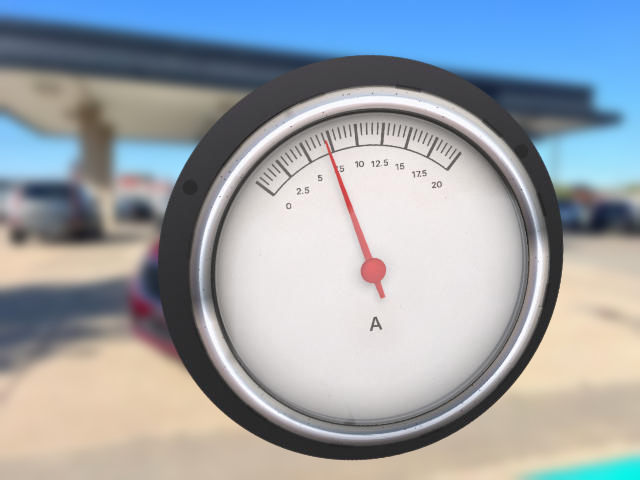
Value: 7,A
